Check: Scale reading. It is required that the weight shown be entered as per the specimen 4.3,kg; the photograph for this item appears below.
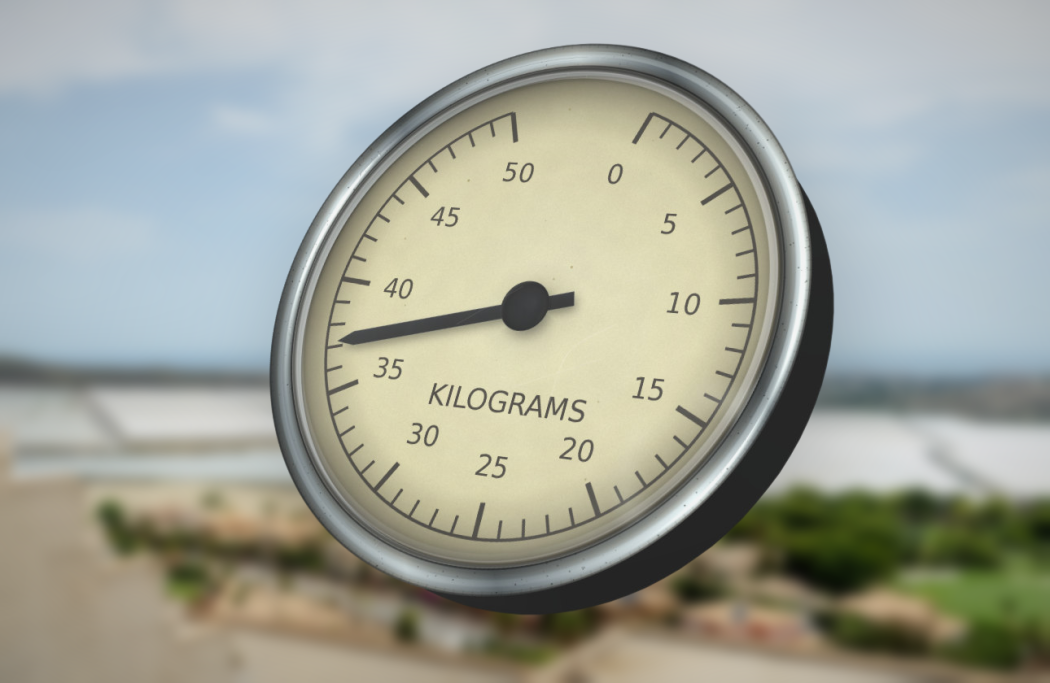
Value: 37,kg
